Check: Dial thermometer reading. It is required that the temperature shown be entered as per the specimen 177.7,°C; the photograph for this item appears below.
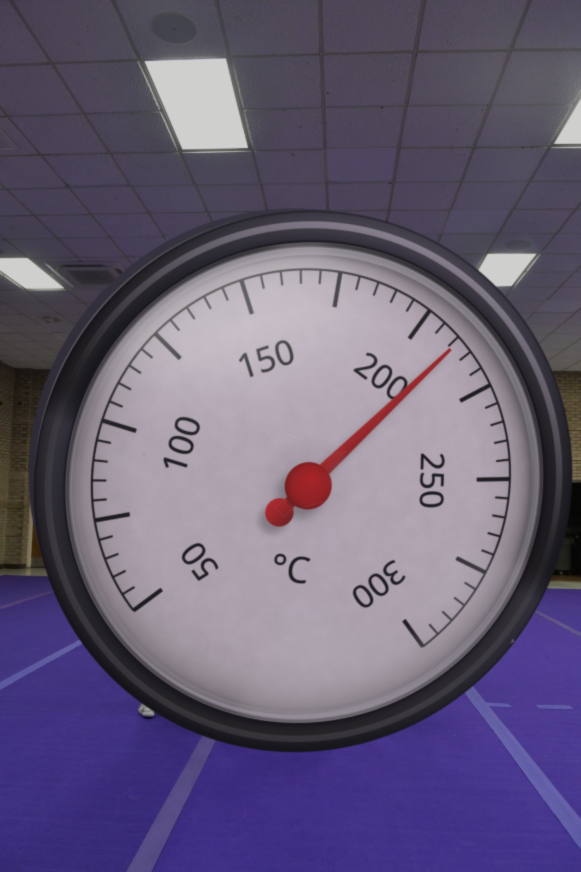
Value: 210,°C
